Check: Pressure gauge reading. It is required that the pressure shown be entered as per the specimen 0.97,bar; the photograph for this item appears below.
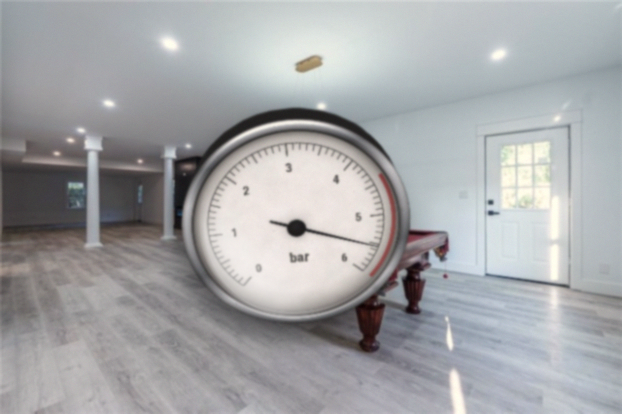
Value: 5.5,bar
